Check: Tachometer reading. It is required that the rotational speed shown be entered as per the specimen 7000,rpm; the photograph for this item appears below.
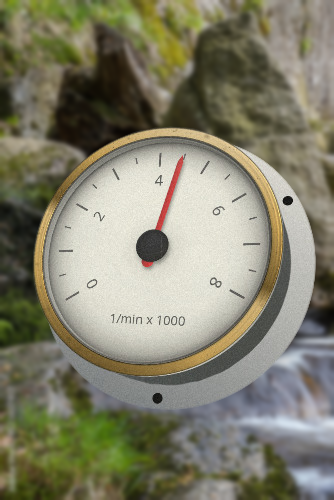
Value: 4500,rpm
